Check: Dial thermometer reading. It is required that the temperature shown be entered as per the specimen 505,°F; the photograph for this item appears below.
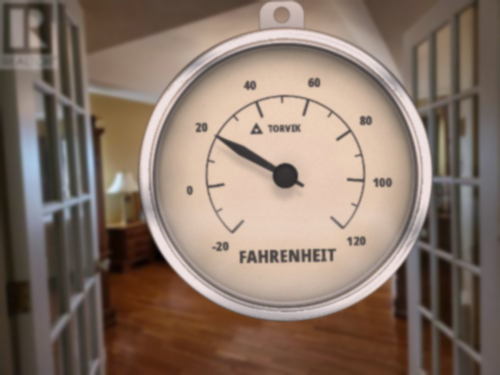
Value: 20,°F
